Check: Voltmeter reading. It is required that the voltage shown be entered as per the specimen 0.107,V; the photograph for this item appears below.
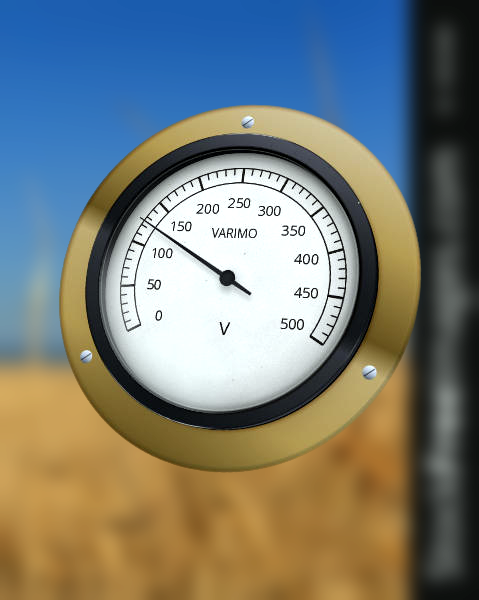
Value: 125,V
